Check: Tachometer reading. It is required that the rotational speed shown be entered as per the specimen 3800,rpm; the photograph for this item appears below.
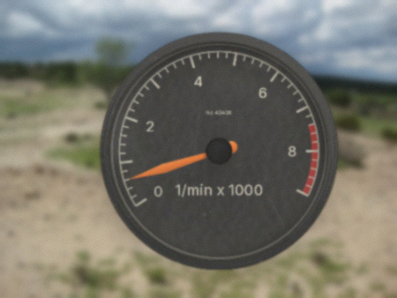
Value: 600,rpm
